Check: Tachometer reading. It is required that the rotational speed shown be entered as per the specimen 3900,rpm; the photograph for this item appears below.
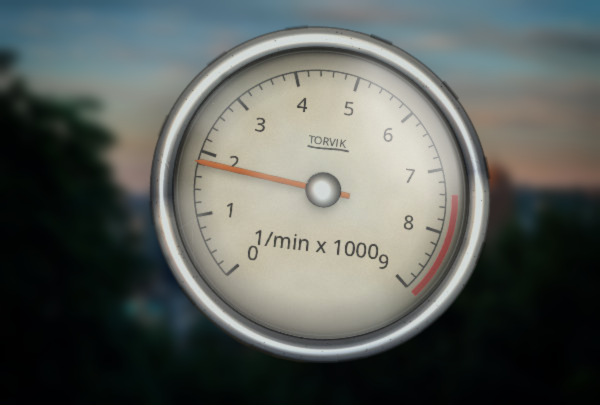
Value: 1800,rpm
